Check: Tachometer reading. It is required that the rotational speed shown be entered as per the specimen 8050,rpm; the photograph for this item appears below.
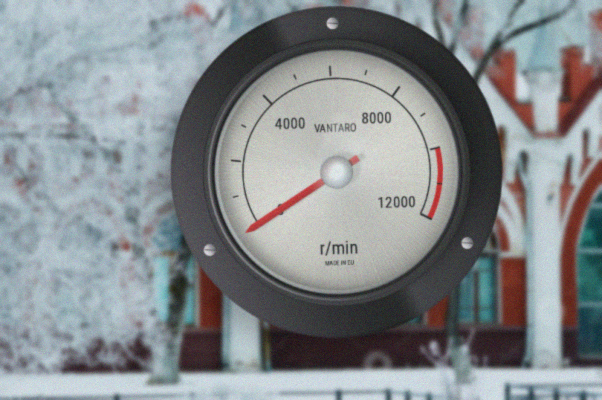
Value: 0,rpm
